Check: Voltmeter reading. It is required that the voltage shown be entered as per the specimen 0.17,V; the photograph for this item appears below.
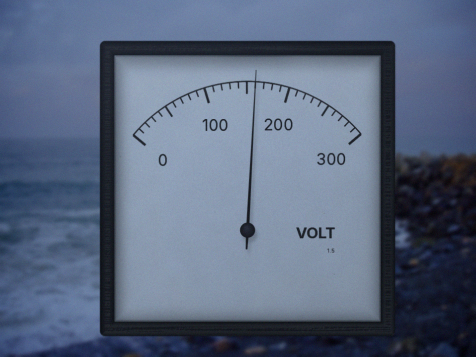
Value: 160,V
